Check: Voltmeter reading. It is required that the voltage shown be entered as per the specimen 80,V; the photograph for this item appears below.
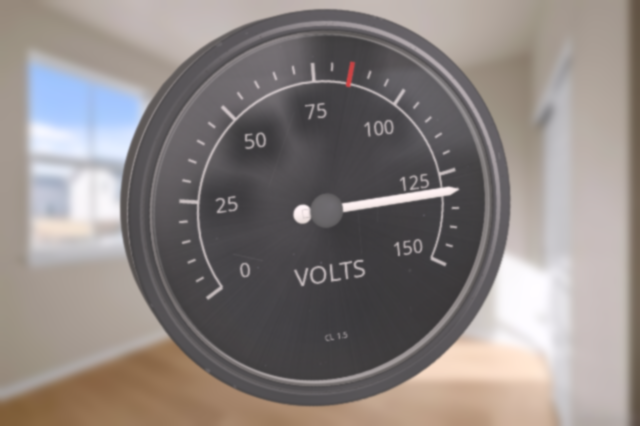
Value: 130,V
